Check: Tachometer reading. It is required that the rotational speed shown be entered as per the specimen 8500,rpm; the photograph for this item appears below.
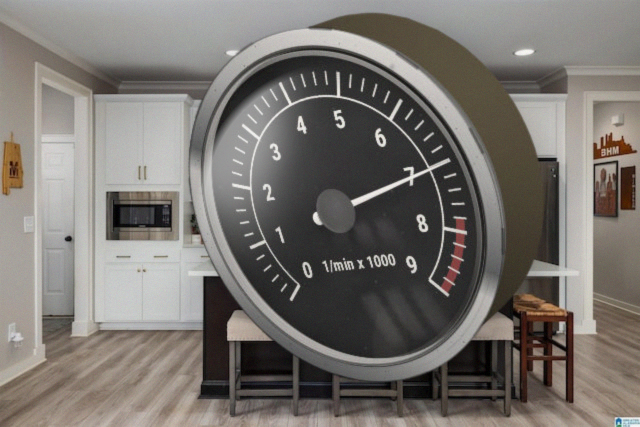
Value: 7000,rpm
